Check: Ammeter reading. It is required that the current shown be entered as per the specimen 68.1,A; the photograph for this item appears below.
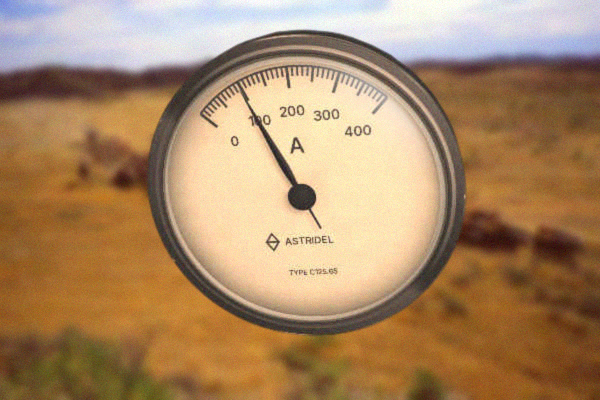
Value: 100,A
